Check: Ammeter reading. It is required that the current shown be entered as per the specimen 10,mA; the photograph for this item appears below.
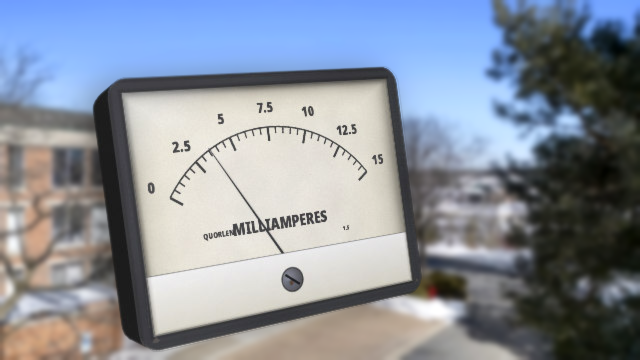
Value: 3.5,mA
